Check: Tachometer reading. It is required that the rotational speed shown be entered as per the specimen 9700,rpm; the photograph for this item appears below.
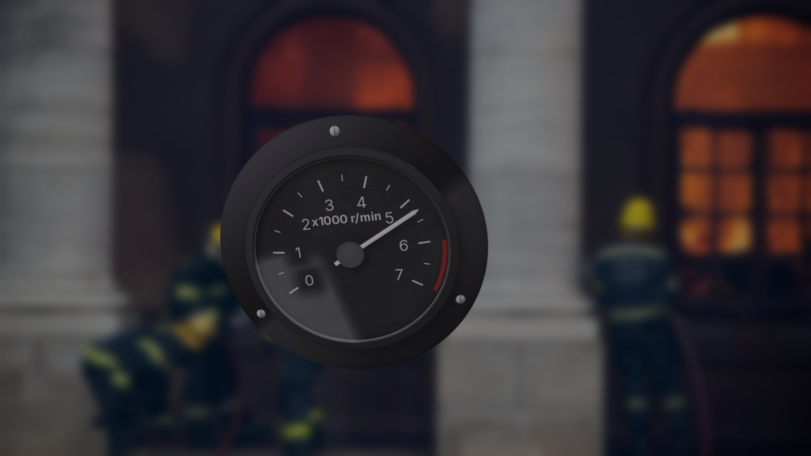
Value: 5250,rpm
